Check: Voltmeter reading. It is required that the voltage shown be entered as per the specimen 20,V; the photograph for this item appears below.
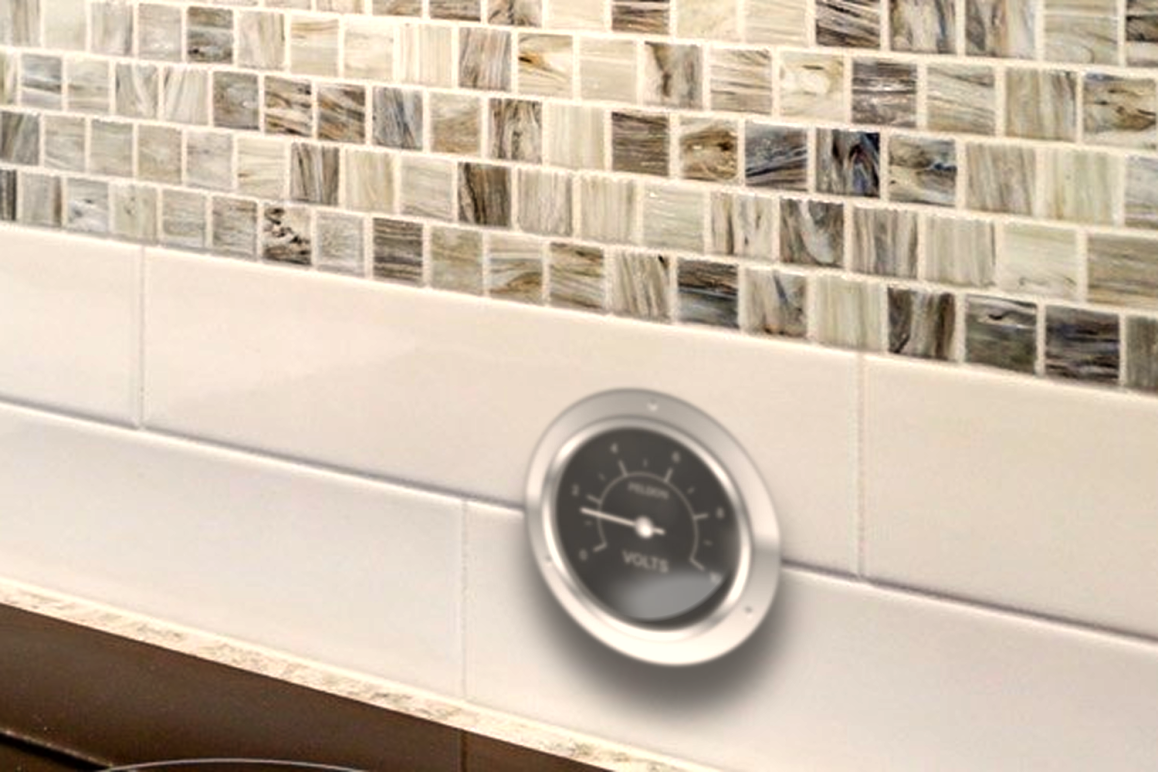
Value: 1.5,V
